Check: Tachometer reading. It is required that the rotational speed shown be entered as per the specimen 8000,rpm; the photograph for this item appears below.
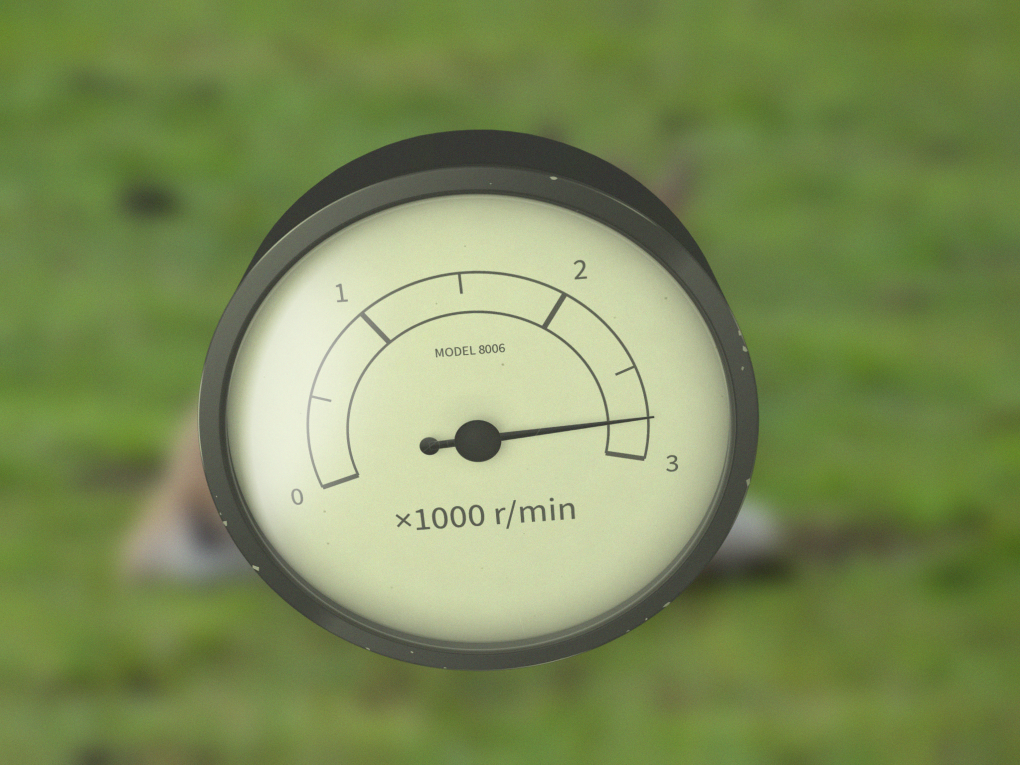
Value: 2750,rpm
